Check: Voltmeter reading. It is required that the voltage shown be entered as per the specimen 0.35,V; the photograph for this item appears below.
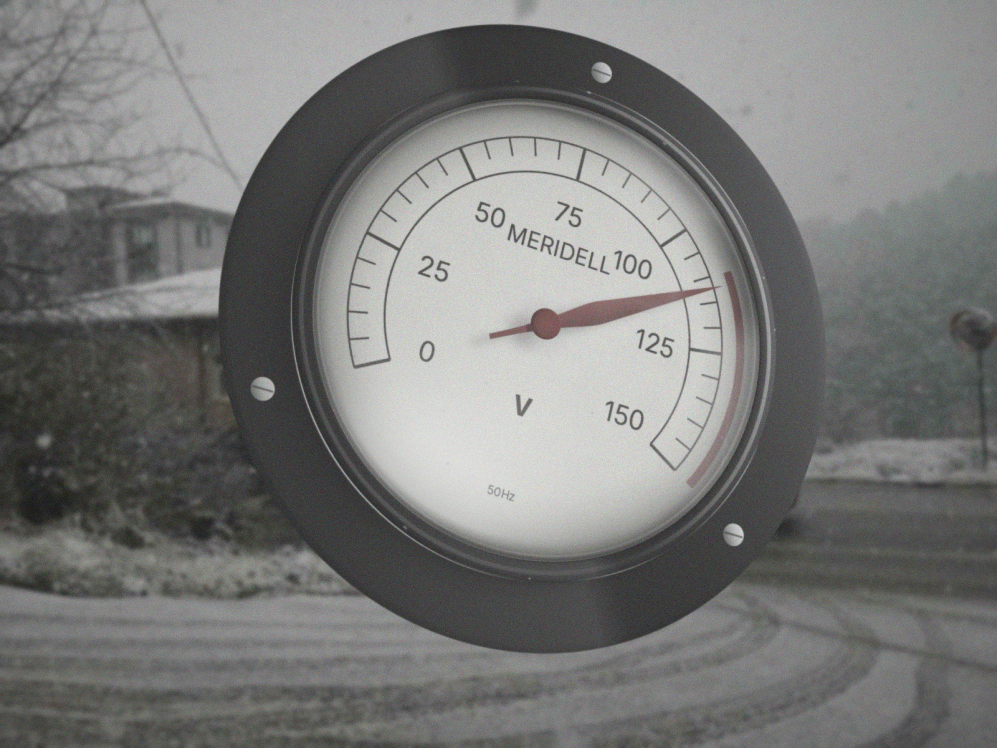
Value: 112.5,V
